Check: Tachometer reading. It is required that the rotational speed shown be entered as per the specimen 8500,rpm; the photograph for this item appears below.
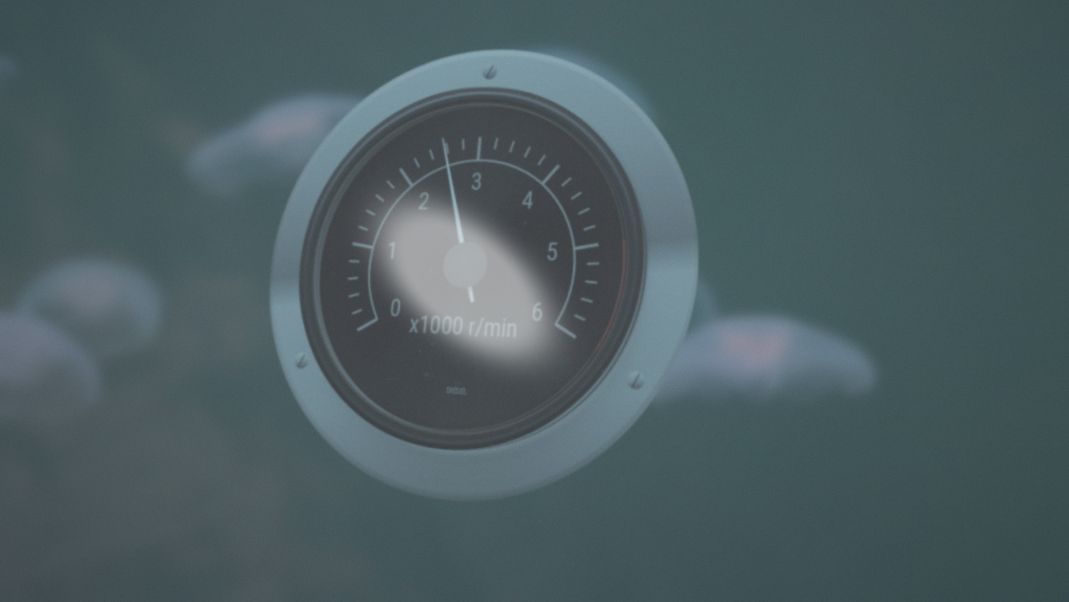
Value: 2600,rpm
